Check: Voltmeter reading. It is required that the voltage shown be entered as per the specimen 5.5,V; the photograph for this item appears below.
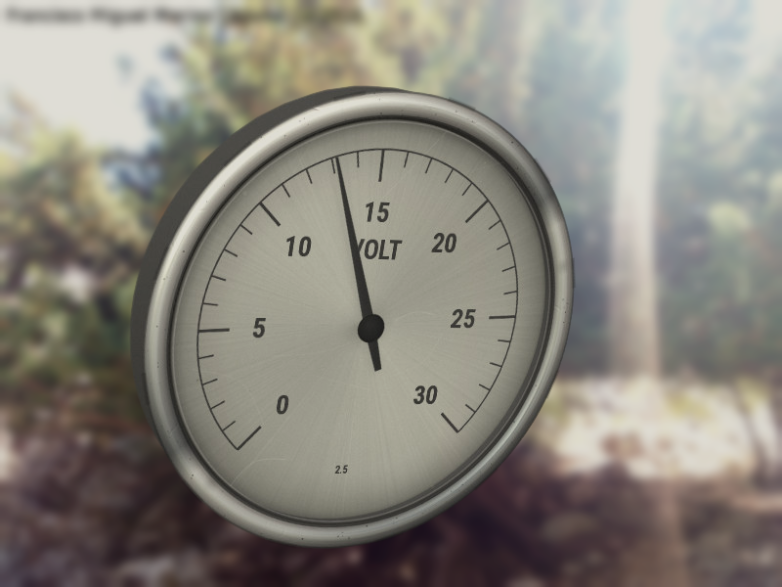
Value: 13,V
